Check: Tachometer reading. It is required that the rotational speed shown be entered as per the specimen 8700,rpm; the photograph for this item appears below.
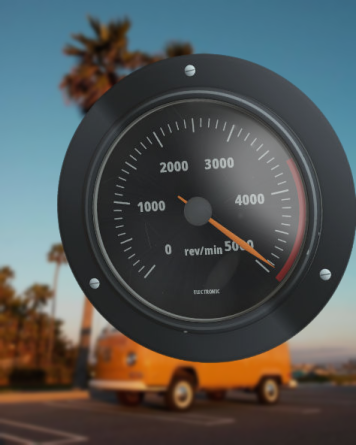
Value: 4900,rpm
